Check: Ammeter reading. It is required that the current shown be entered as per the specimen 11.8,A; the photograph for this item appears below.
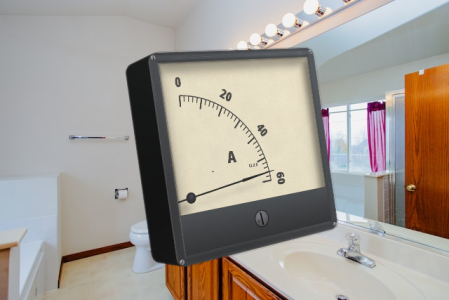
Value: 56,A
